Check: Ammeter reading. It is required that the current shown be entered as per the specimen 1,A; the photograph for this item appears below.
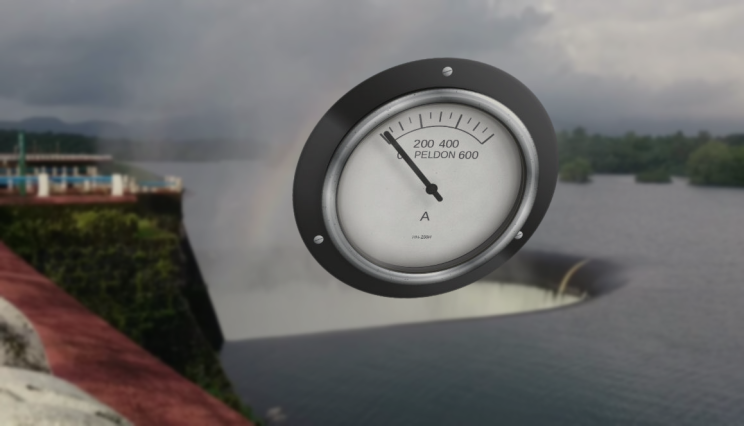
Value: 25,A
